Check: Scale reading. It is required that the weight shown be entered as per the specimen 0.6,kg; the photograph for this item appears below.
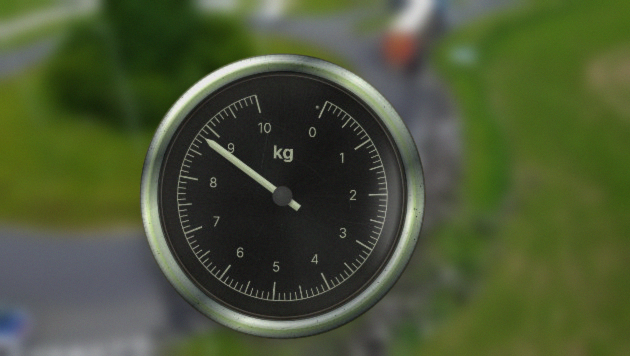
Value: 8.8,kg
